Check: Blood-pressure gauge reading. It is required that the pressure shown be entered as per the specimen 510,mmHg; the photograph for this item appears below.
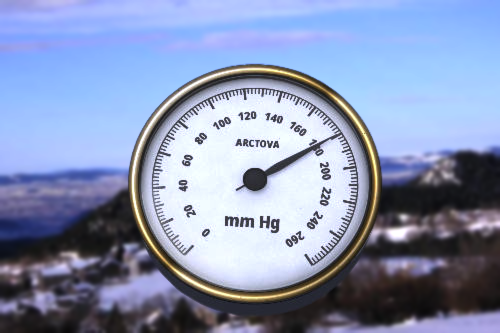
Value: 180,mmHg
